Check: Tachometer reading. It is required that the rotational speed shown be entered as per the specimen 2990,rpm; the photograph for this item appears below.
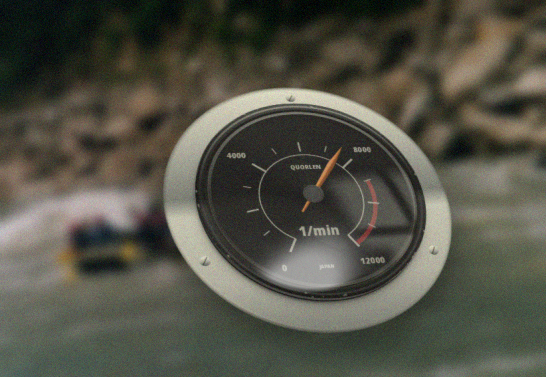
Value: 7500,rpm
